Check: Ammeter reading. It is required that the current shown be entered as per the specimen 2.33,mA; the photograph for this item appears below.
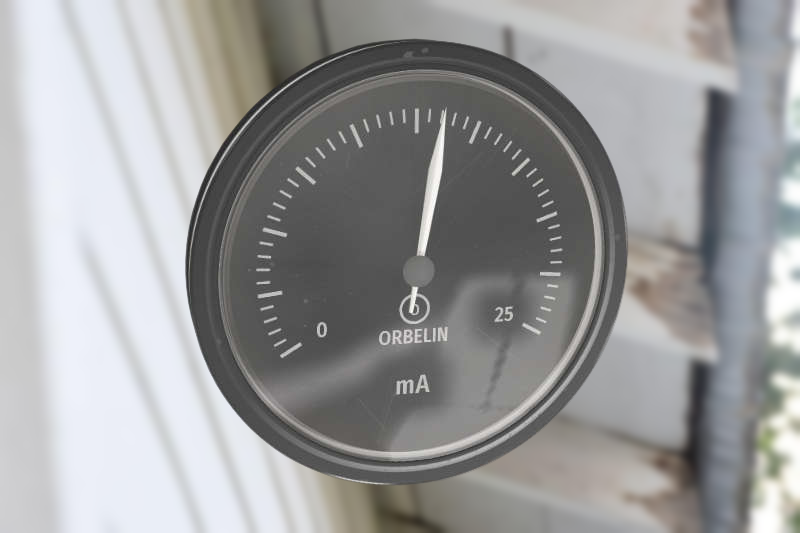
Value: 13.5,mA
